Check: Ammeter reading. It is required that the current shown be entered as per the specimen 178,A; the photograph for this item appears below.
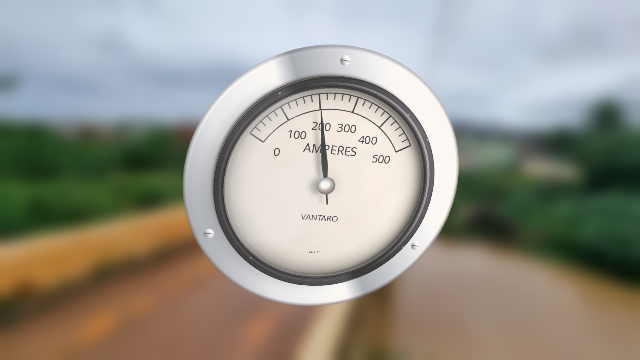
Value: 200,A
